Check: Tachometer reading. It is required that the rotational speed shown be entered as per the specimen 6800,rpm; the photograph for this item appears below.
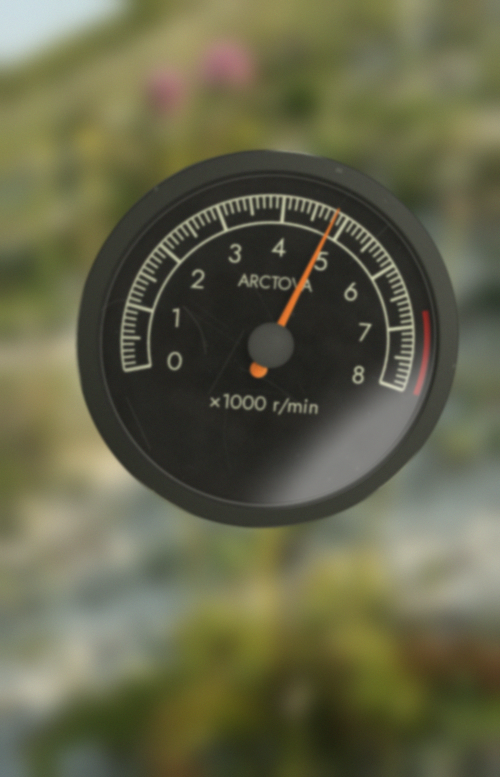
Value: 4800,rpm
